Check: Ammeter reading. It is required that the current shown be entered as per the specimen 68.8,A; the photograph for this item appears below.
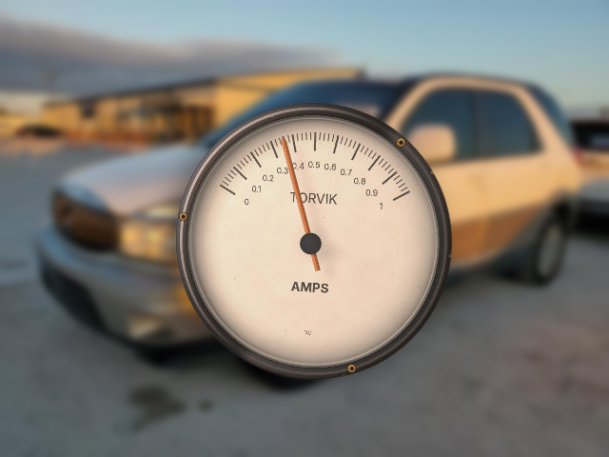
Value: 0.36,A
